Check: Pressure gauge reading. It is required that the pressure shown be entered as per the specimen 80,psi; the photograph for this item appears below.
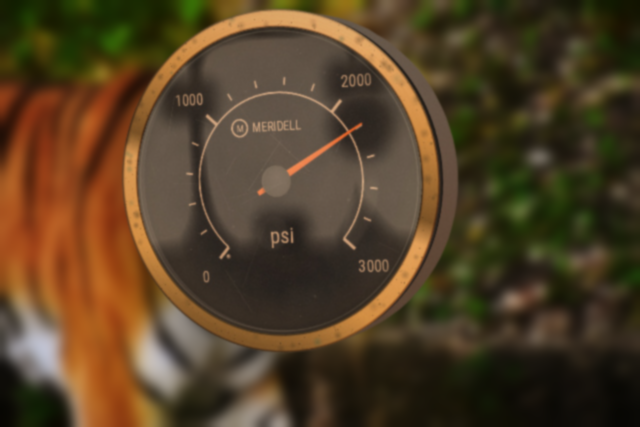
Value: 2200,psi
